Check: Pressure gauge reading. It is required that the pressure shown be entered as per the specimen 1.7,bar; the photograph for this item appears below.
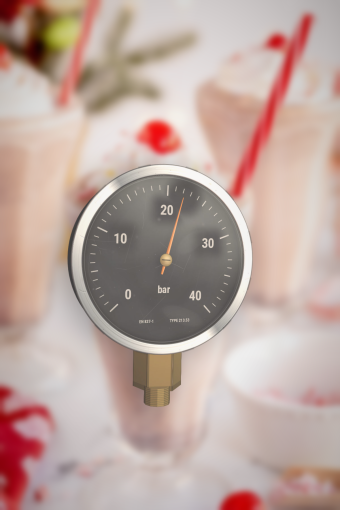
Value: 22,bar
